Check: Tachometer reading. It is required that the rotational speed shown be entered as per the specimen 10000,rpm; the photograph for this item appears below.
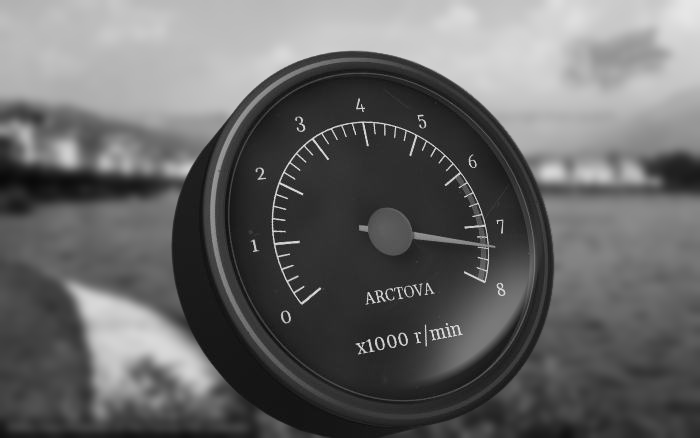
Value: 7400,rpm
